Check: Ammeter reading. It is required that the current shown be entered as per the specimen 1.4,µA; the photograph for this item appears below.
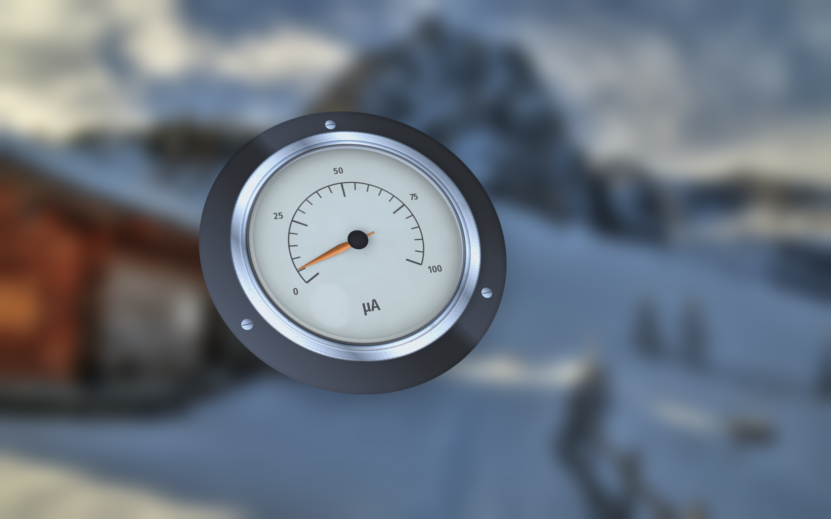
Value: 5,µA
